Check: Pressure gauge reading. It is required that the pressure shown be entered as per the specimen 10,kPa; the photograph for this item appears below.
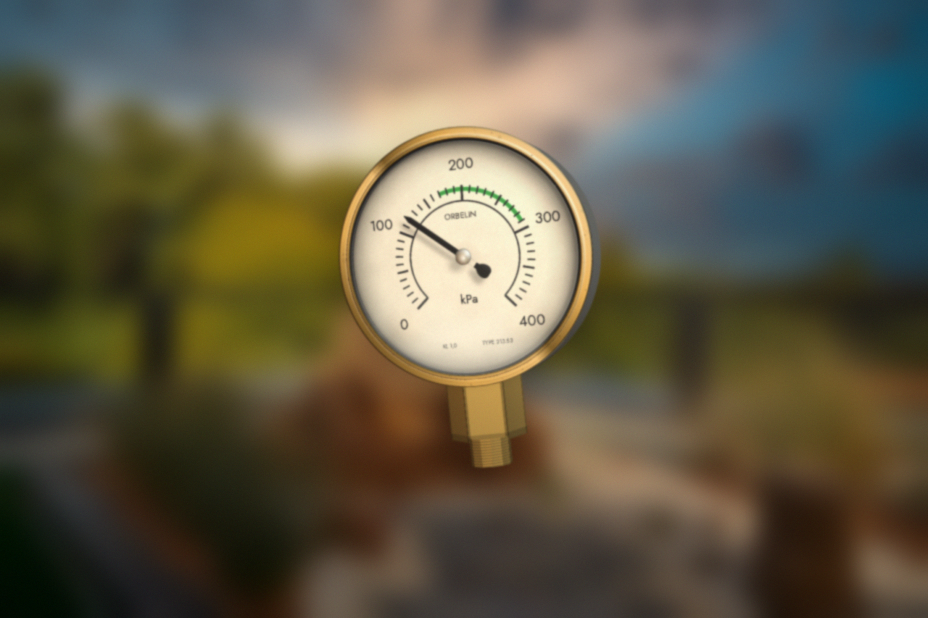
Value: 120,kPa
